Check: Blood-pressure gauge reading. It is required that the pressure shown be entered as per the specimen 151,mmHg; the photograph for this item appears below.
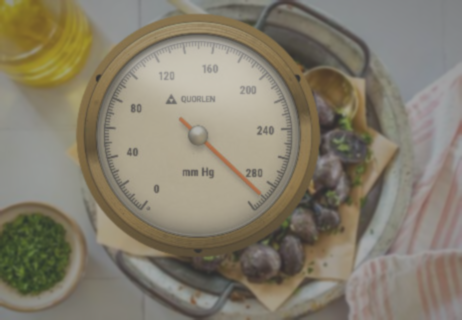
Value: 290,mmHg
